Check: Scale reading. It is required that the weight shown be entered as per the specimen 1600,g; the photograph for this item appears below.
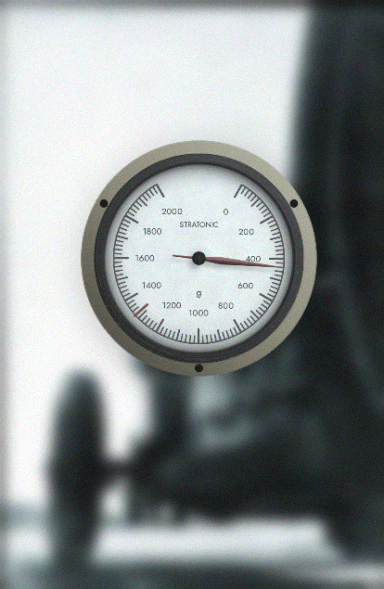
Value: 440,g
